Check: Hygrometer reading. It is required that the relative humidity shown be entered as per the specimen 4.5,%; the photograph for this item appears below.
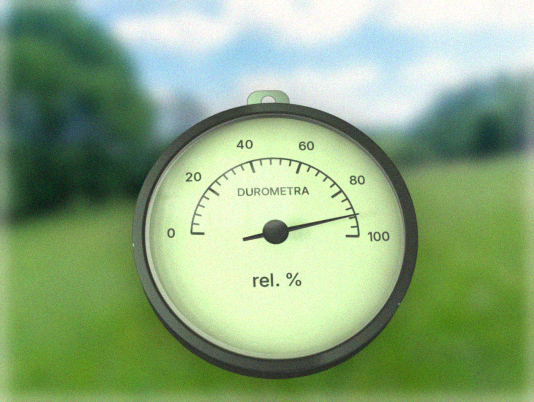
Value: 92,%
